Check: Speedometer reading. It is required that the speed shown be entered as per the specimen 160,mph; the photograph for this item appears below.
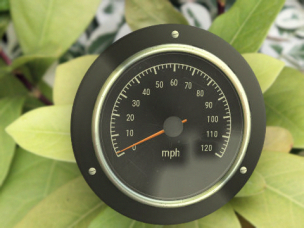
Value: 2,mph
